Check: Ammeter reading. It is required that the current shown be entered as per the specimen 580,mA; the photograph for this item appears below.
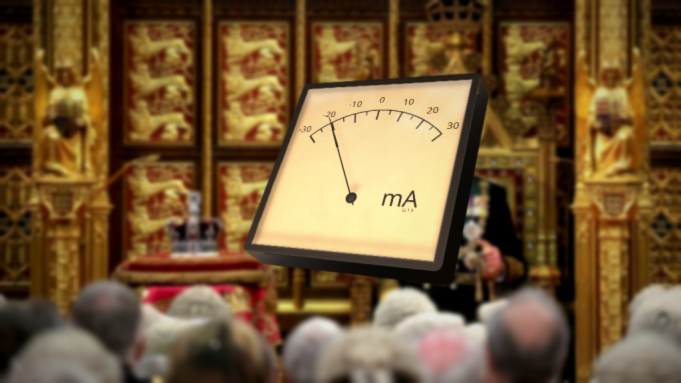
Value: -20,mA
